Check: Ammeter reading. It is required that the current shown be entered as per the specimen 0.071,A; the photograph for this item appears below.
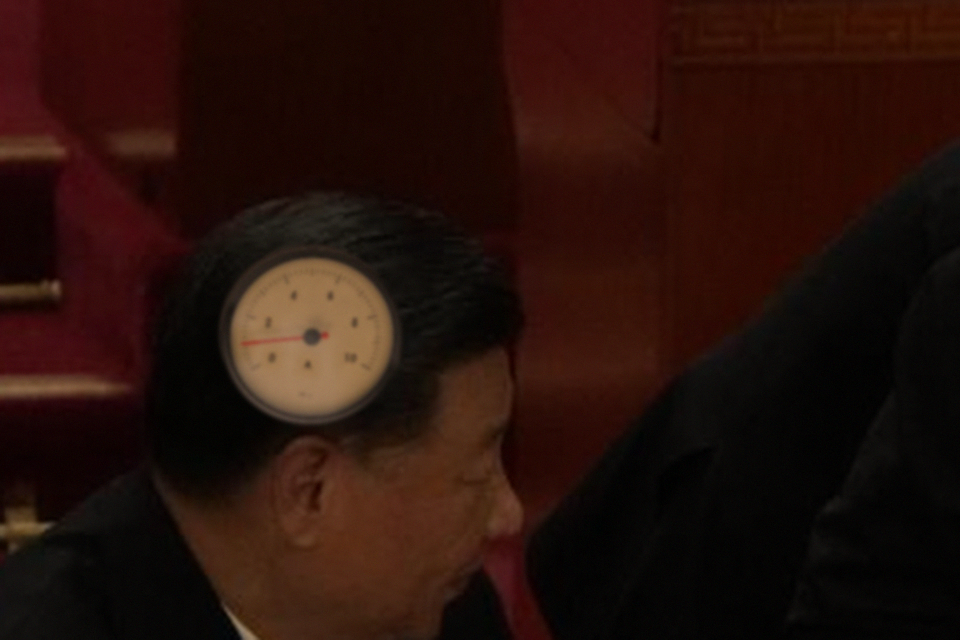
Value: 1,A
